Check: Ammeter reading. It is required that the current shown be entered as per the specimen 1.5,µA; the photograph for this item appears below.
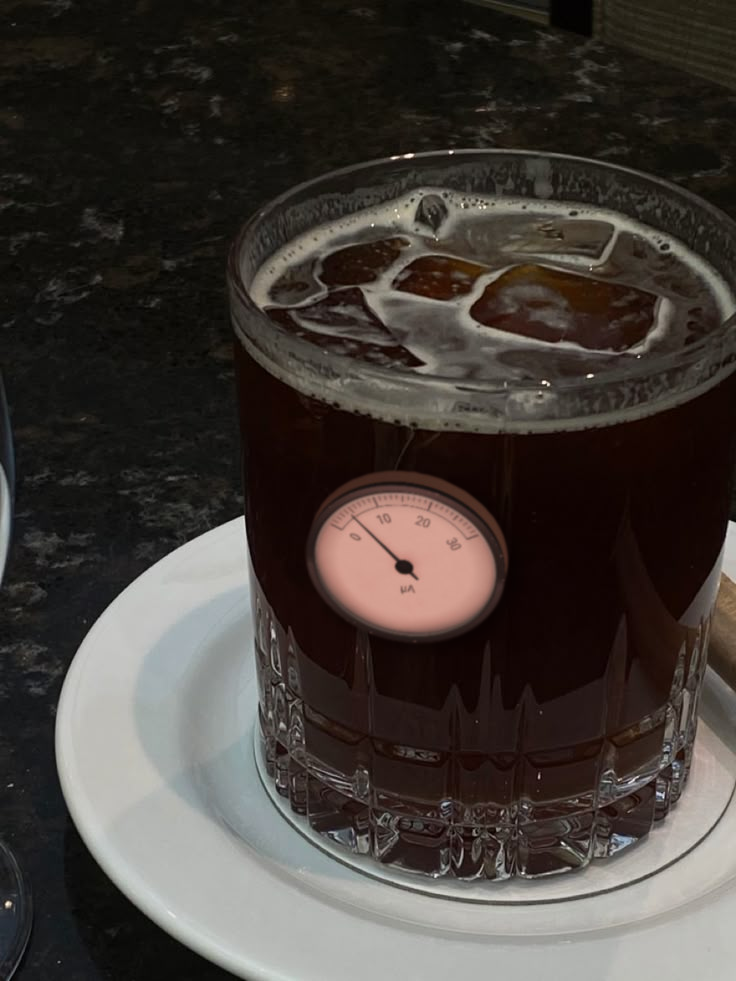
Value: 5,µA
